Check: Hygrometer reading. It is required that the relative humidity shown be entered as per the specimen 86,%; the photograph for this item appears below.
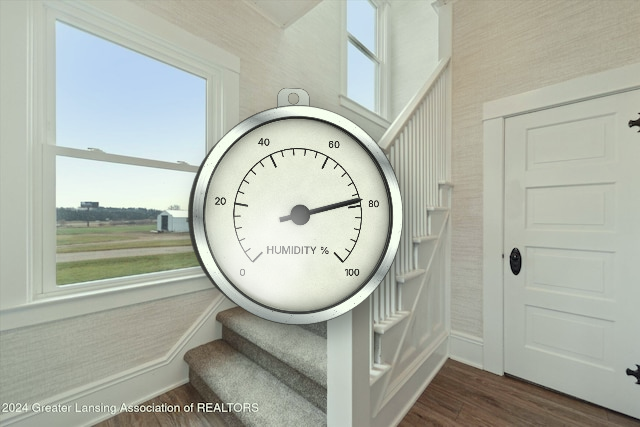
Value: 78,%
